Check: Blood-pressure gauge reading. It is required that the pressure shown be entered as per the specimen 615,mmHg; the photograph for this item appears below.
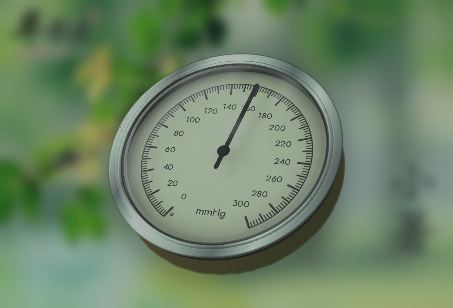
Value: 160,mmHg
